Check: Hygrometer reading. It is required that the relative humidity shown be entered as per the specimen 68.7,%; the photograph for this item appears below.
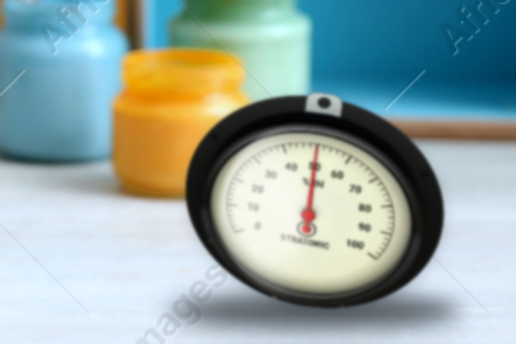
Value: 50,%
